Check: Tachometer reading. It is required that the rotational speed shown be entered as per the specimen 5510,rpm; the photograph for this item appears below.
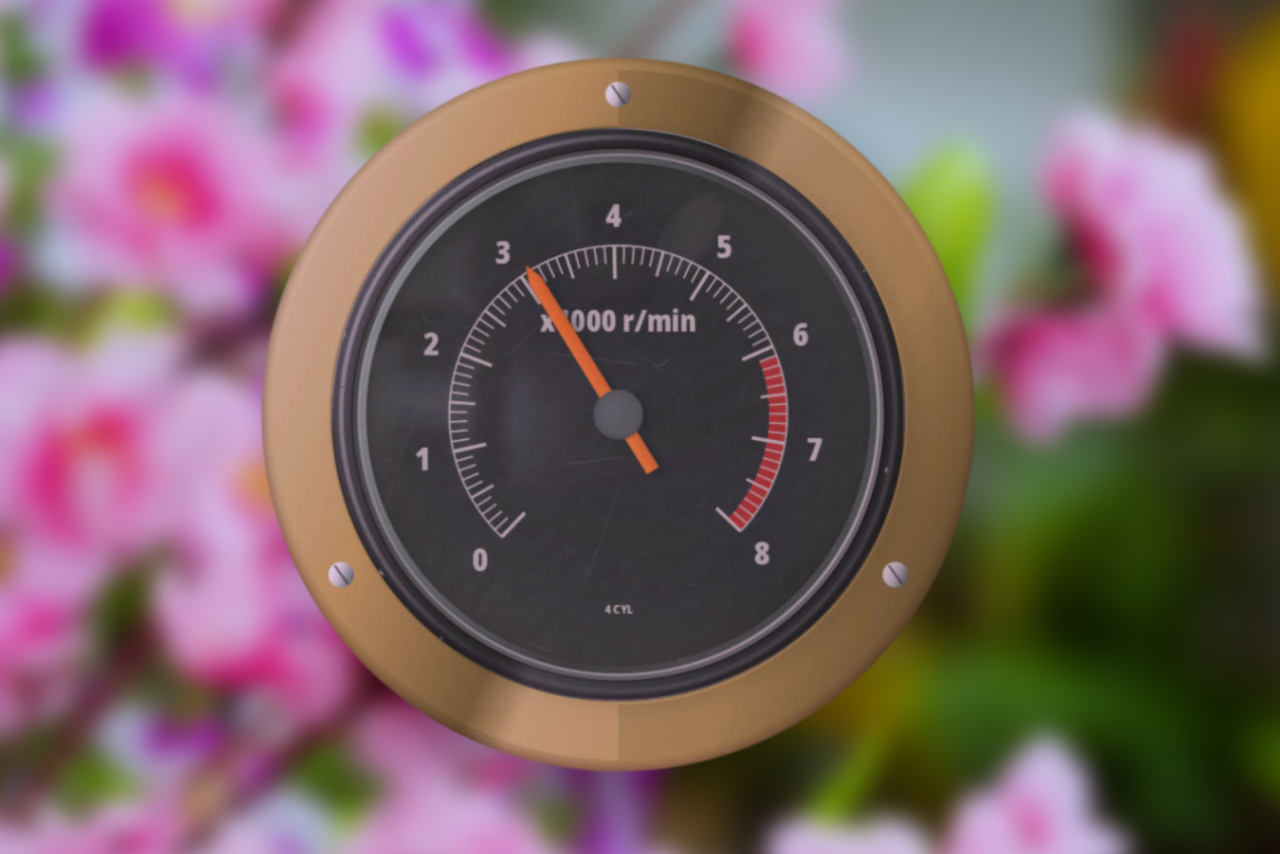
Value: 3100,rpm
